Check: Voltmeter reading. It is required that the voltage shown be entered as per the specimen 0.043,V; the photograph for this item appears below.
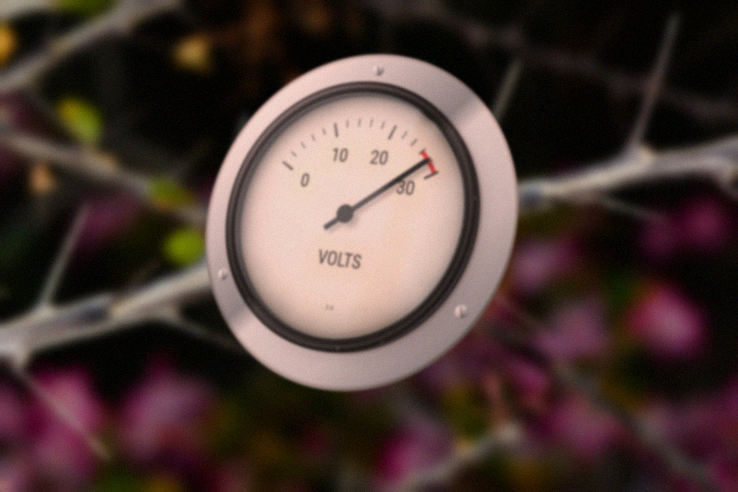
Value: 28,V
